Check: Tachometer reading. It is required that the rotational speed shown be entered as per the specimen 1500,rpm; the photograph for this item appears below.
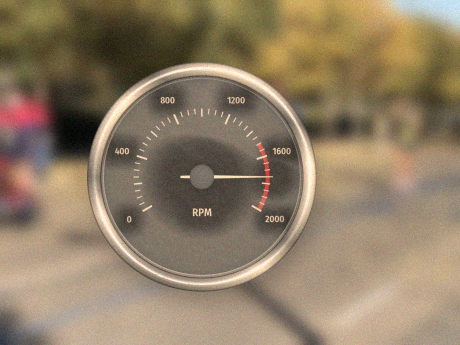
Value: 1750,rpm
